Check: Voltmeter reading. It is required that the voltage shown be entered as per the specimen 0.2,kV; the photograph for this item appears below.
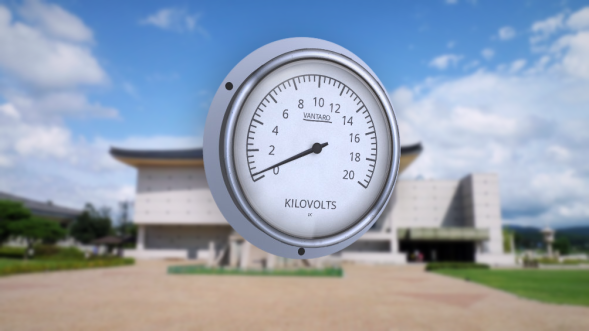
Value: 0.4,kV
